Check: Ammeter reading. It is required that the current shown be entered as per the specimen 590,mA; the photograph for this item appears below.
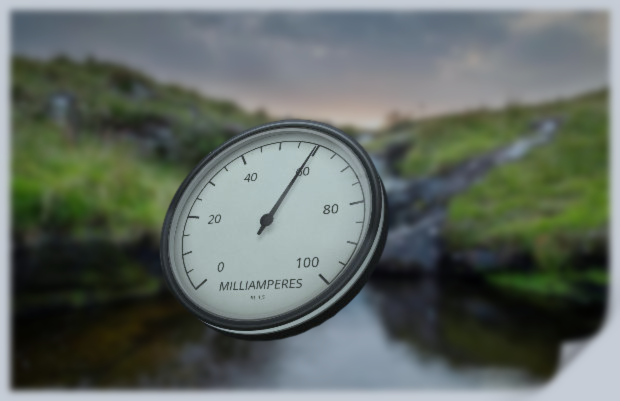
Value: 60,mA
